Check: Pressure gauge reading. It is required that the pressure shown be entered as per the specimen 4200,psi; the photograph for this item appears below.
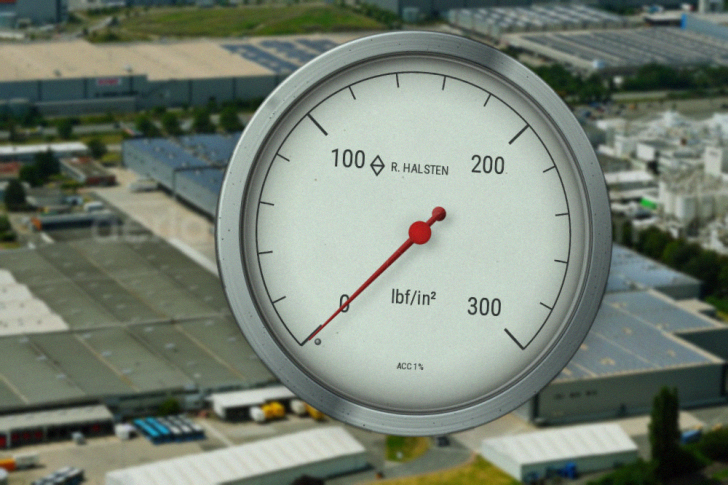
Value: 0,psi
